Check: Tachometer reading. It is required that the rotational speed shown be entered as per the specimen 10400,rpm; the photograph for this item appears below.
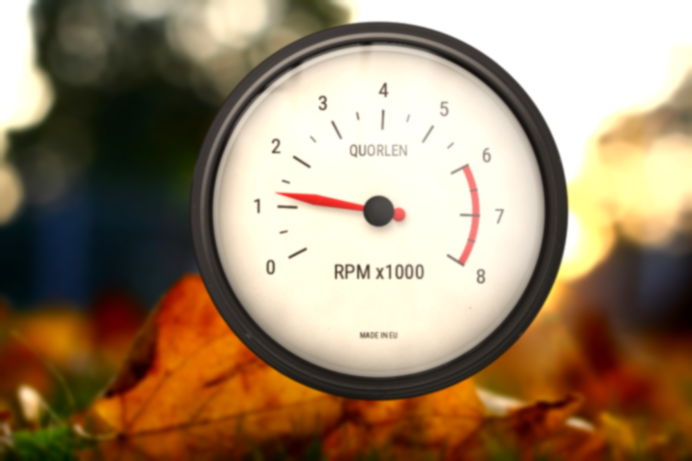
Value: 1250,rpm
